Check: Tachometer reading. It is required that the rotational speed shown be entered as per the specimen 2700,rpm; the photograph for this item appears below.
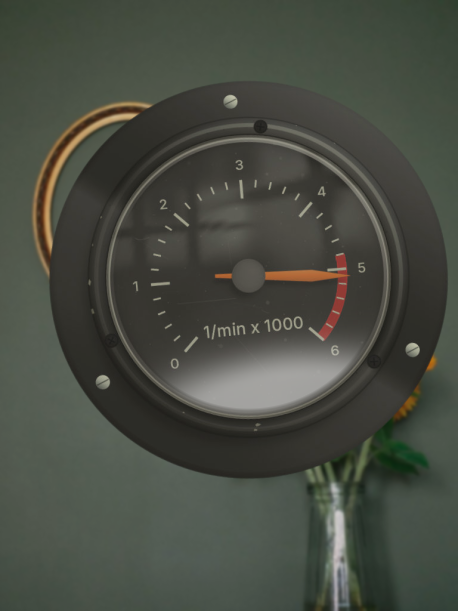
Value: 5100,rpm
